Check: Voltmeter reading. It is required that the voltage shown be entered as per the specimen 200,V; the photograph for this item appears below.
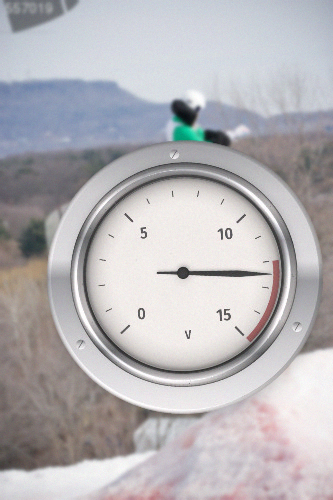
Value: 12.5,V
